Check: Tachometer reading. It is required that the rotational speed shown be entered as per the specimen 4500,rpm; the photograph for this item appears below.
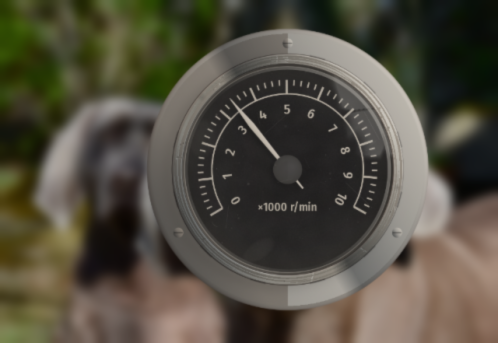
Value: 3400,rpm
